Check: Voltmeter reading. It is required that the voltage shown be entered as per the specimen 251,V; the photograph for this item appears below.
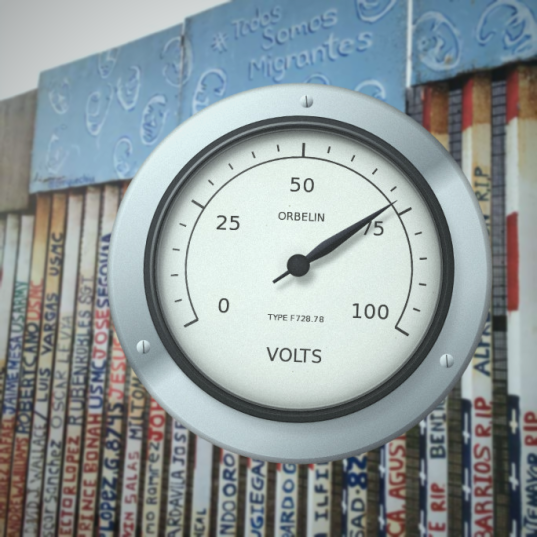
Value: 72.5,V
